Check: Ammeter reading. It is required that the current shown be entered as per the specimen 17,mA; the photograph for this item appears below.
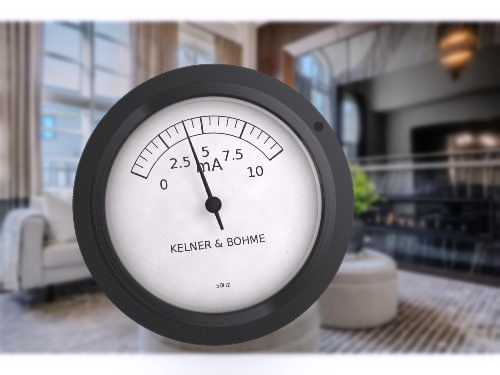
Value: 4,mA
